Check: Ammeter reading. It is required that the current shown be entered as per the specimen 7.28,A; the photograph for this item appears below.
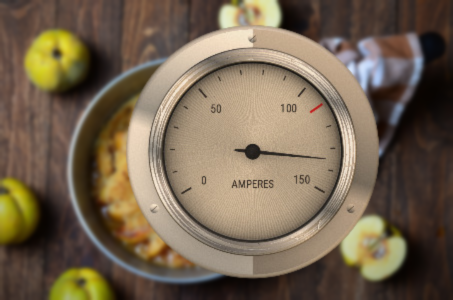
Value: 135,A
